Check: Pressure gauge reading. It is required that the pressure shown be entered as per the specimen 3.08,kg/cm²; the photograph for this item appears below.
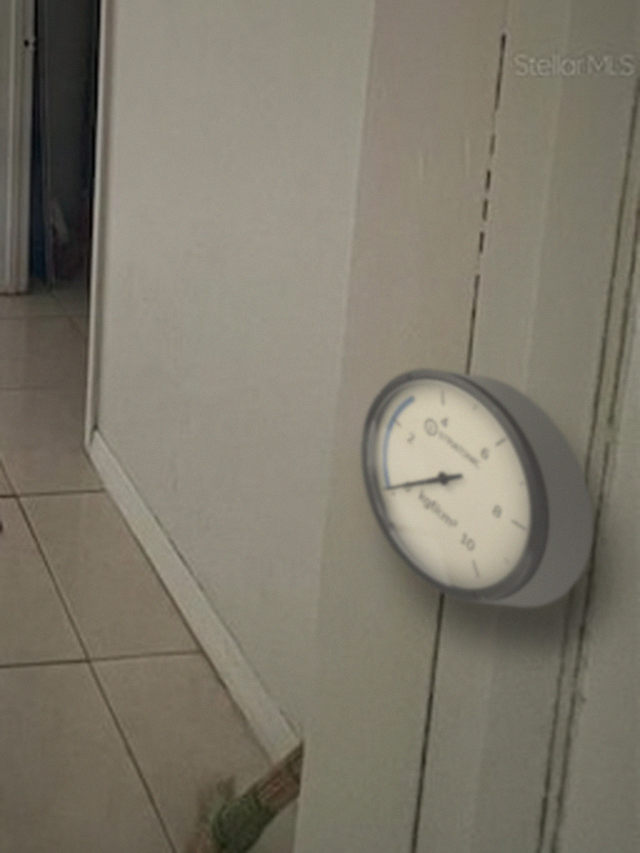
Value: 0,kg/cm²
